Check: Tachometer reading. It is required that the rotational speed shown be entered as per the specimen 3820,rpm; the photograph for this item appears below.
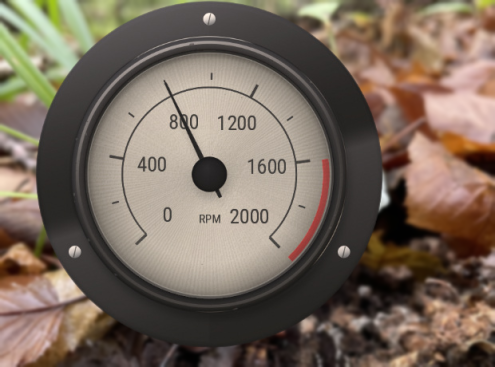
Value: 800,rpm
